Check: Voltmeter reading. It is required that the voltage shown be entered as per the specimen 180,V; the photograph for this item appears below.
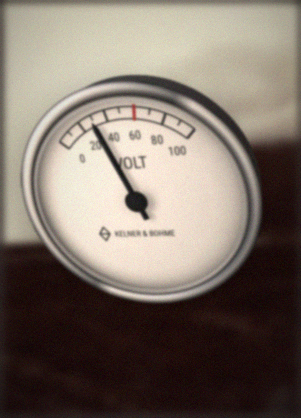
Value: 30,V
